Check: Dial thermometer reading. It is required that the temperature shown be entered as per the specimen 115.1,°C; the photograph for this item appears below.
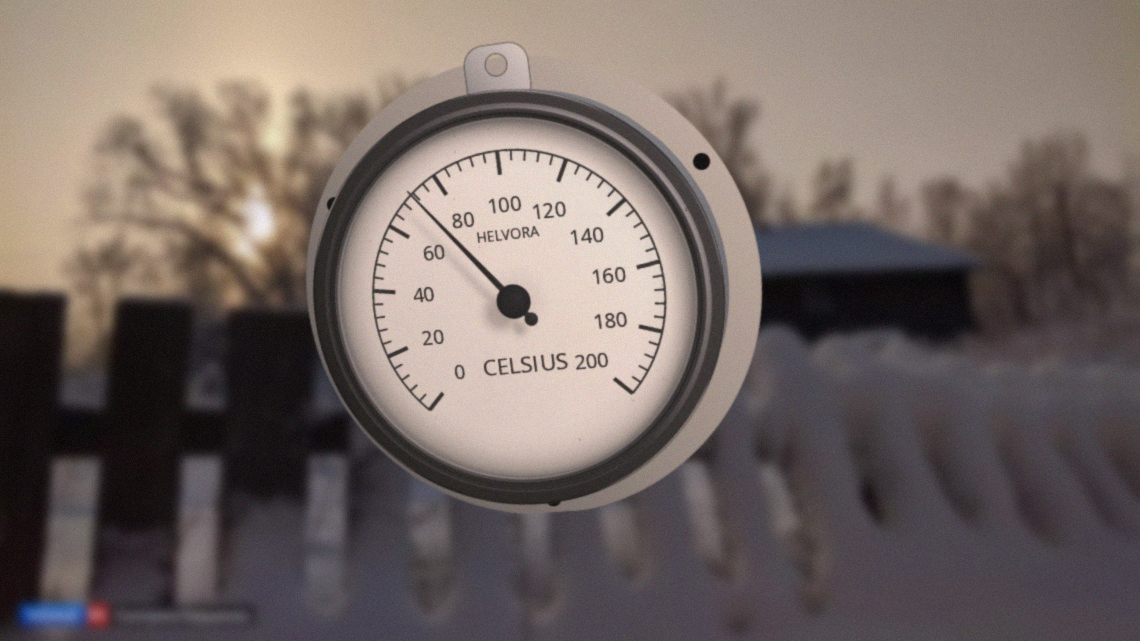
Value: 72,°C
